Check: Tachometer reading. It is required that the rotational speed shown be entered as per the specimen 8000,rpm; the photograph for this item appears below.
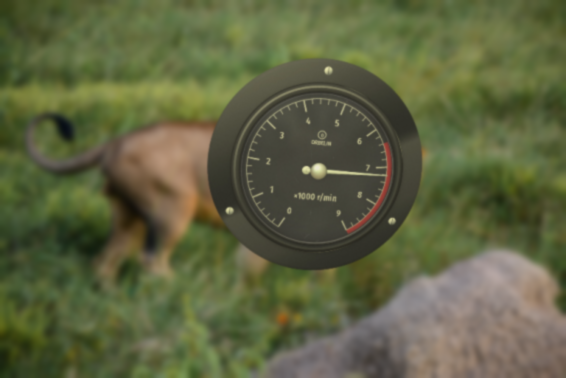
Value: 7200,rpm
